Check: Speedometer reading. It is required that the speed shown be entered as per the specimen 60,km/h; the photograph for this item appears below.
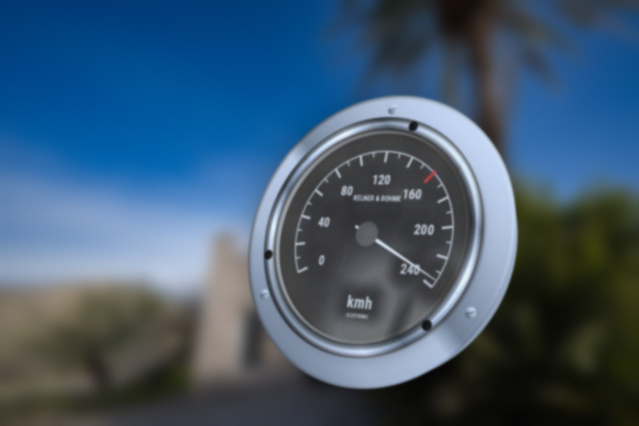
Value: 235,km/h
